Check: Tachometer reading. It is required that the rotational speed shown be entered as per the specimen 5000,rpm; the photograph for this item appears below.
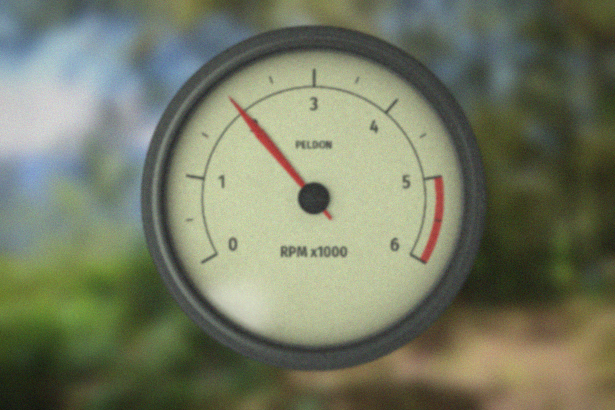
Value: 2000,rpm
